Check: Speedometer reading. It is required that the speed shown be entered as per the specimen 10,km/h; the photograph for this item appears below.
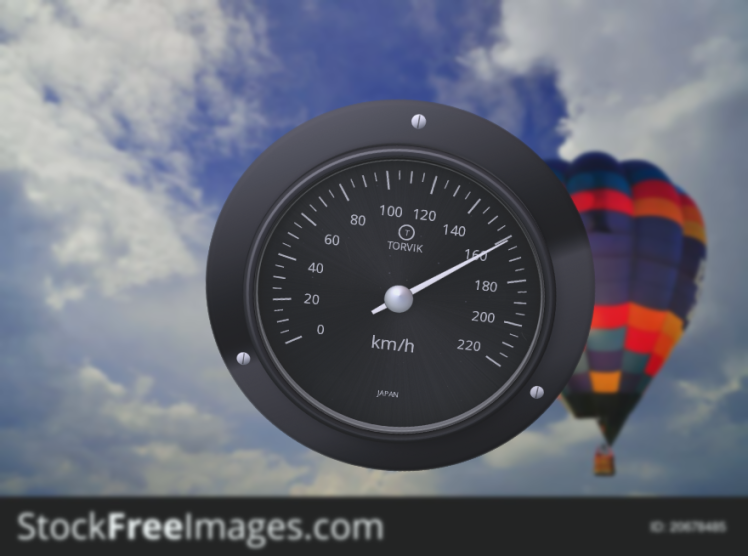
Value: 160,km/h
